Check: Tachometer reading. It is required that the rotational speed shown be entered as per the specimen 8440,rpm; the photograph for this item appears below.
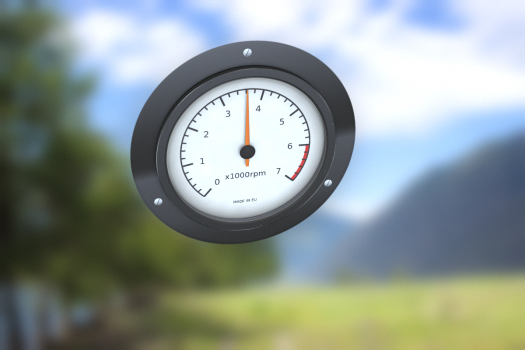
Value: 3600,rpm
